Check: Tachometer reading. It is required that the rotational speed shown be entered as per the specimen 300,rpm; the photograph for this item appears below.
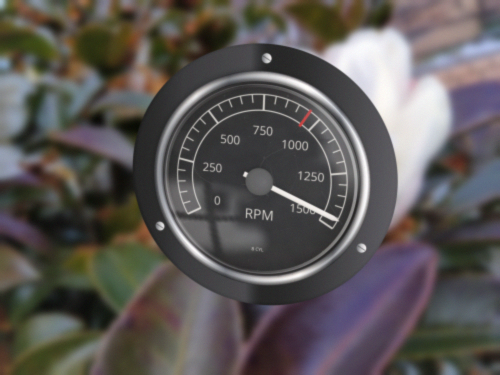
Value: 1450,rpm
